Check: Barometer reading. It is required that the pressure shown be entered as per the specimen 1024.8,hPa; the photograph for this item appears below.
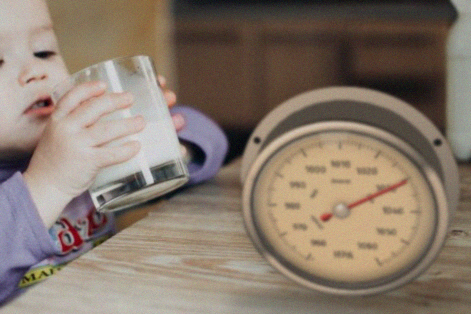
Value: 1030,hPa
